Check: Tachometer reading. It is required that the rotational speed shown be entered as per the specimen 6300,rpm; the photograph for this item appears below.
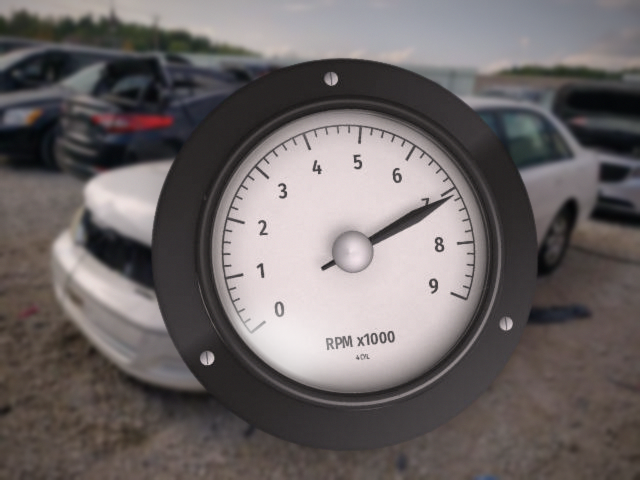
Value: 7100,rpm
